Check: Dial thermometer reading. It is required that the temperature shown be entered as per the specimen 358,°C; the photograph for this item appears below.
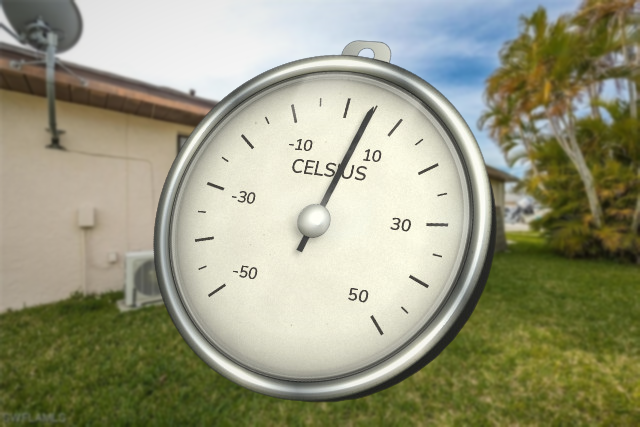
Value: 5,°C
